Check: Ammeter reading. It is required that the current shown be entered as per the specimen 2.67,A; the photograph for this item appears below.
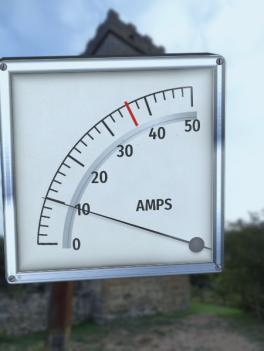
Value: 10,A
